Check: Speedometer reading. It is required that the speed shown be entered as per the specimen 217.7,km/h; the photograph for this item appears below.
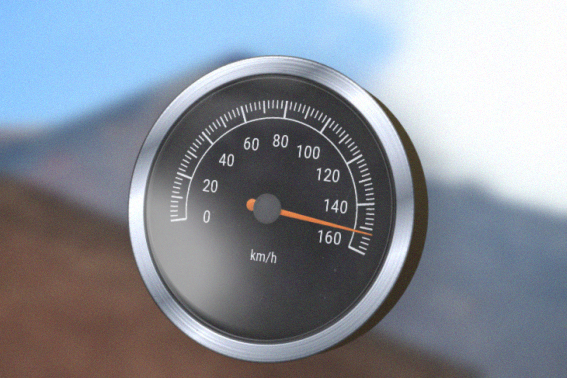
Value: 152,km/h
